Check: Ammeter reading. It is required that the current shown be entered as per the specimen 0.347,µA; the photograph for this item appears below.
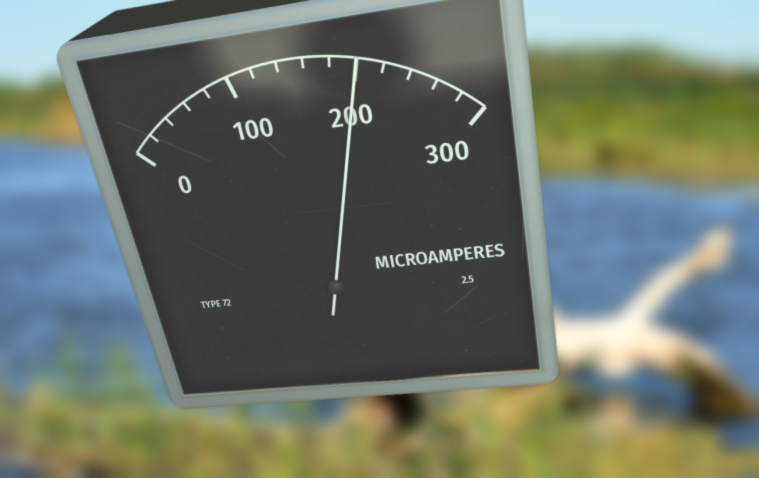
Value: 200,µA
